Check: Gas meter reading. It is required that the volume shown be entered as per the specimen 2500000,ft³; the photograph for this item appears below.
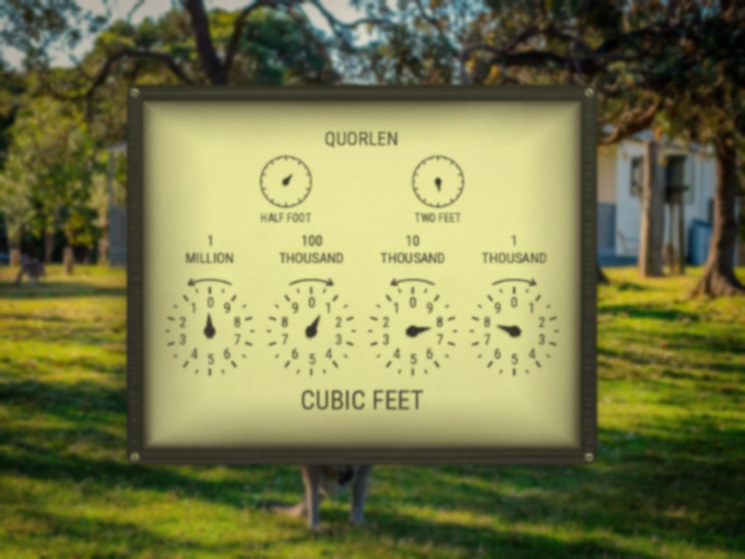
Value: 7800,ft³
